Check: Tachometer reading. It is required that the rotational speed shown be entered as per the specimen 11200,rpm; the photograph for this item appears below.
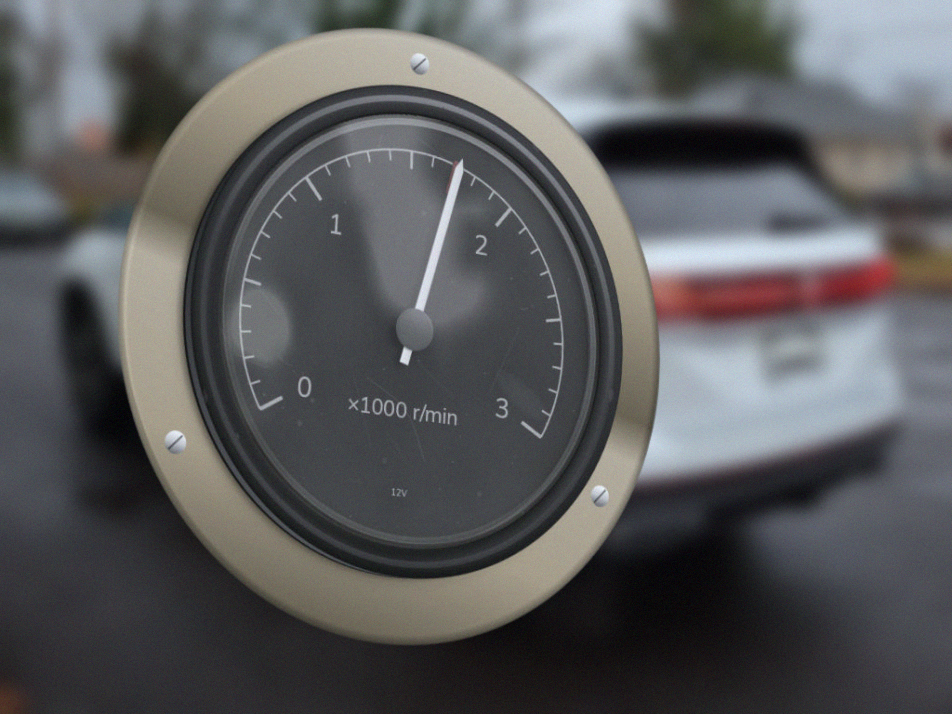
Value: 1700,rpm
